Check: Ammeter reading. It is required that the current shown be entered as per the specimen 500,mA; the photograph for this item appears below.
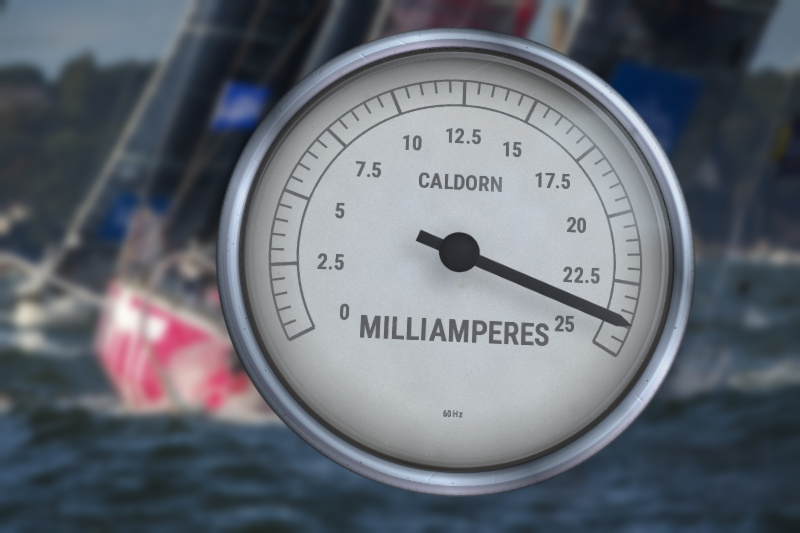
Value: 24,mA
